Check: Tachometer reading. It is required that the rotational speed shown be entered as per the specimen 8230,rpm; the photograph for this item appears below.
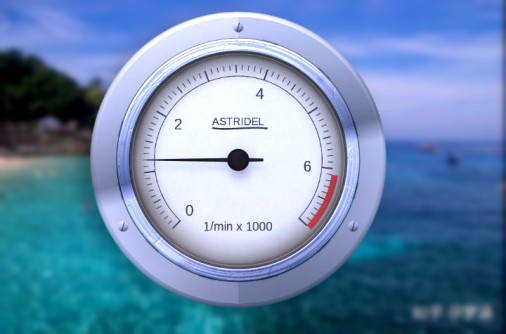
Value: 1200,rpm
